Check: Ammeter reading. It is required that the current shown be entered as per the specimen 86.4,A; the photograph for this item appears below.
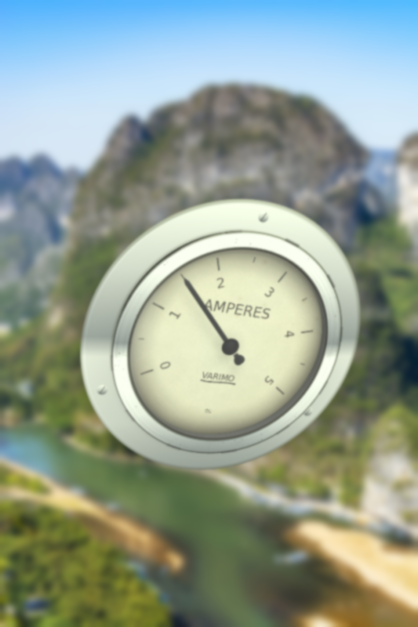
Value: 1.5,A
